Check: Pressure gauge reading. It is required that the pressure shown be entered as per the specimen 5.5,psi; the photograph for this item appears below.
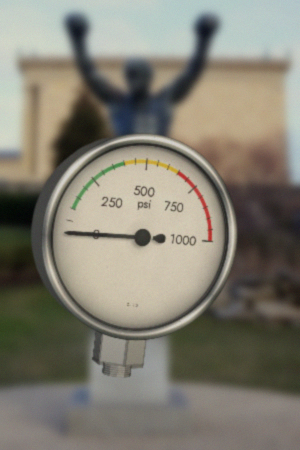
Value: 0,psi
